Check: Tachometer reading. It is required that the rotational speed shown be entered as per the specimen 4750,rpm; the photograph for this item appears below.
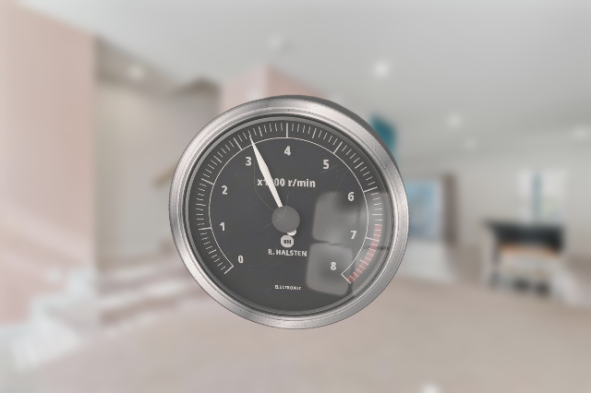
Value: 3300,rpm
